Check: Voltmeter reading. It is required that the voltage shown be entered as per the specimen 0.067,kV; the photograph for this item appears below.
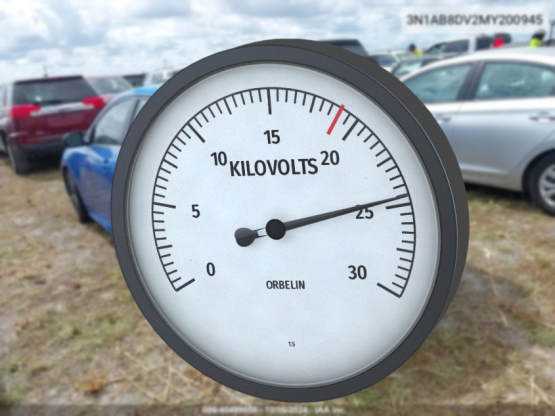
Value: 24.5,kV
